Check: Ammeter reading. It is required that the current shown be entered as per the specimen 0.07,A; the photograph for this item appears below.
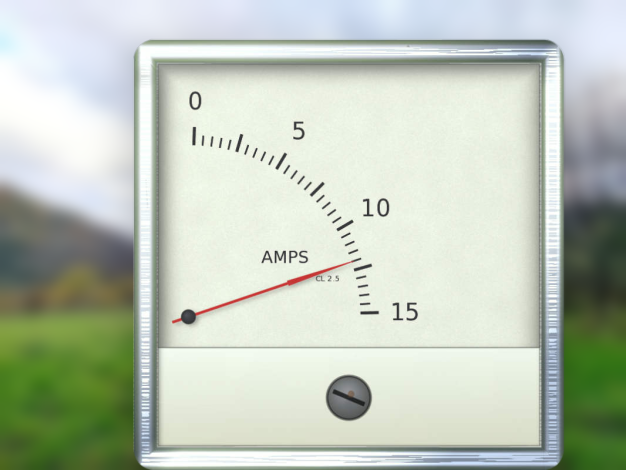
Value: 12,A
